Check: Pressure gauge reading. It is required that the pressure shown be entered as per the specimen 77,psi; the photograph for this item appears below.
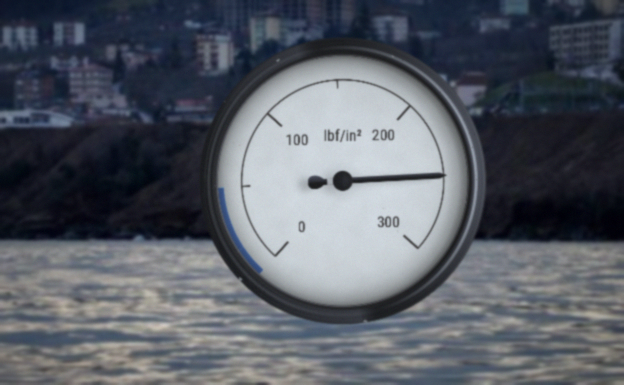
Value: 250,psi
